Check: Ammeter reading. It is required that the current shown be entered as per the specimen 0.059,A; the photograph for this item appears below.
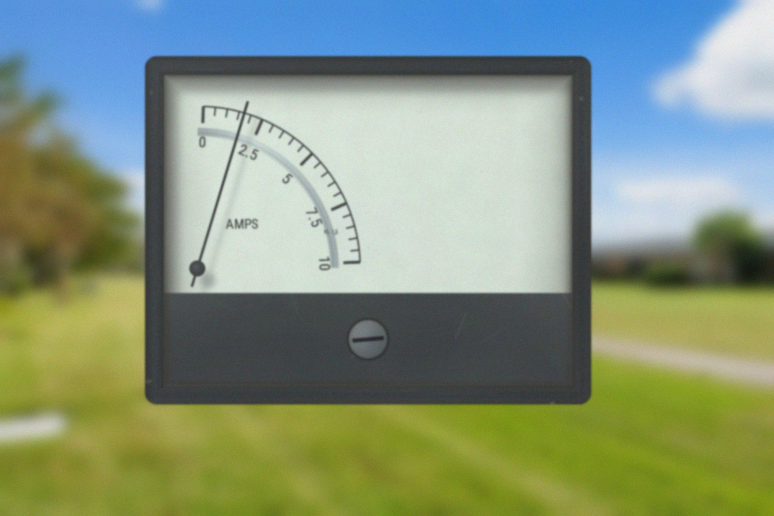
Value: 1.75,A
